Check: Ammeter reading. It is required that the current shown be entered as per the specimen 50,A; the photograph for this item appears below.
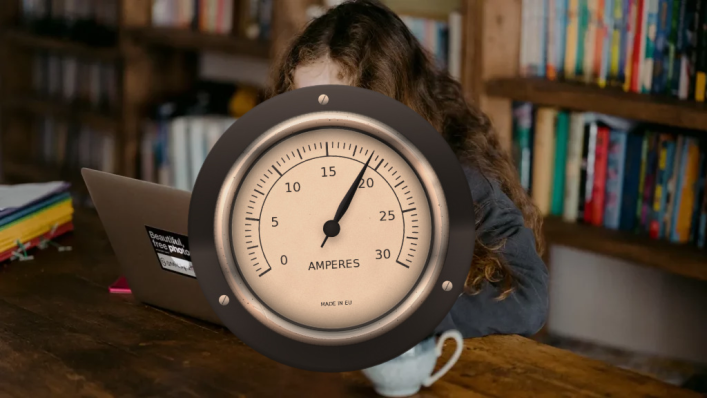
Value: 19,A
